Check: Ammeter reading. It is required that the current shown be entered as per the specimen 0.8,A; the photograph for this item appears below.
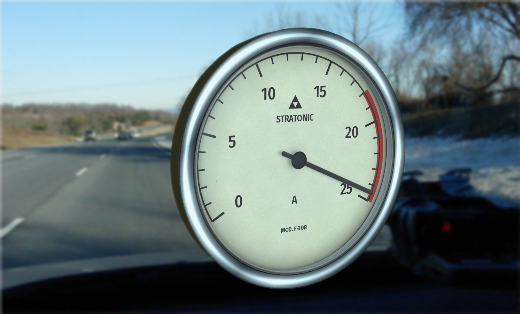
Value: 24.5,A
